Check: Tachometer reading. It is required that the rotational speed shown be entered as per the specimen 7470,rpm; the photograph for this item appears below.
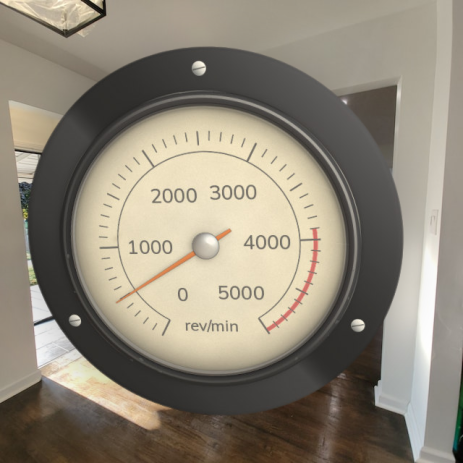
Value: 500,rpm
